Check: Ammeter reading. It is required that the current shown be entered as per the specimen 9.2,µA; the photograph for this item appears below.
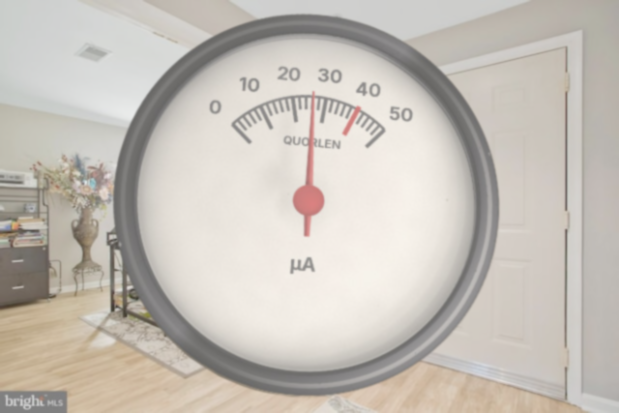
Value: 26,µA
